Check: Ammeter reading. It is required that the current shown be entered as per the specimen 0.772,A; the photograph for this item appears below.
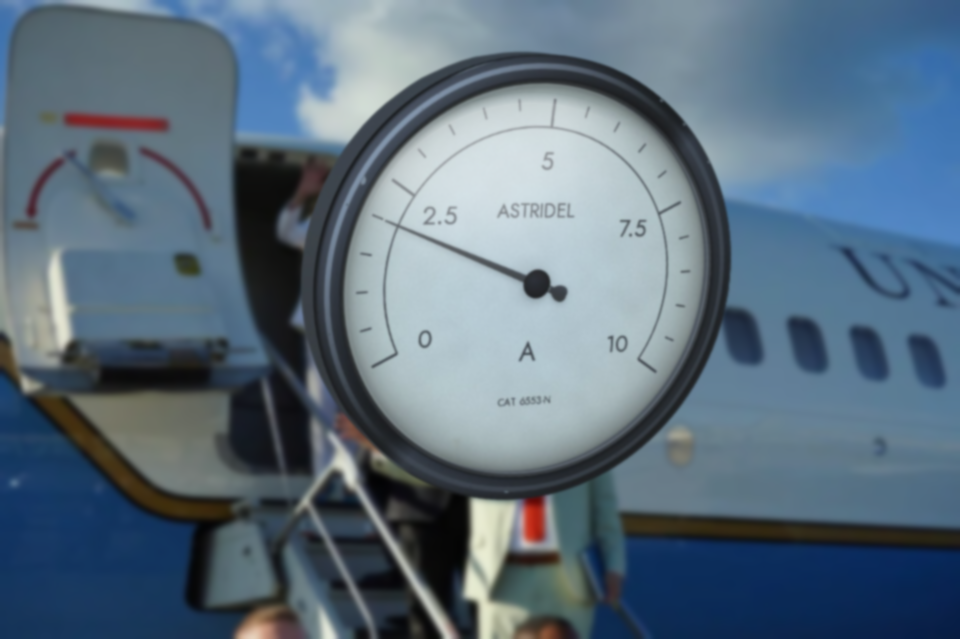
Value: 2,A
